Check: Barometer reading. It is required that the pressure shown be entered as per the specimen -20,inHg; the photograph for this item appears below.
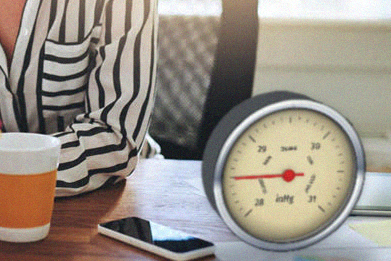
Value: 28.5,inHg
